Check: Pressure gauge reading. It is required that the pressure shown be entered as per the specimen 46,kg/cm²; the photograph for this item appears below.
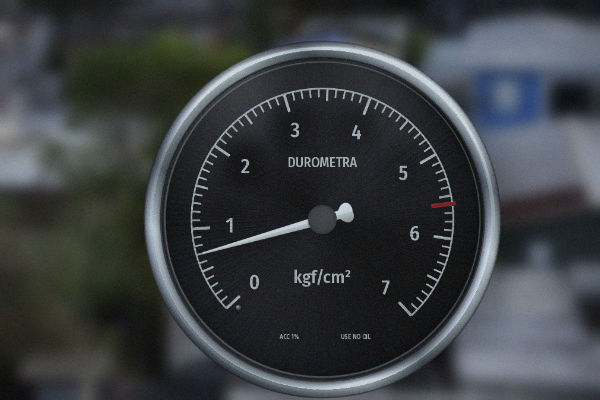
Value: 0.7,kg/cm²
